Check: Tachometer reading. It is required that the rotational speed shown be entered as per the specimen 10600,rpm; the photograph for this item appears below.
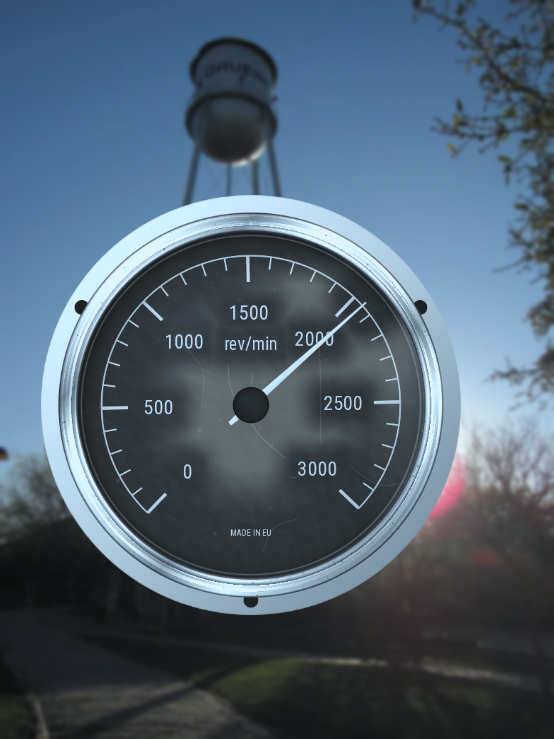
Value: 2050,rpm
